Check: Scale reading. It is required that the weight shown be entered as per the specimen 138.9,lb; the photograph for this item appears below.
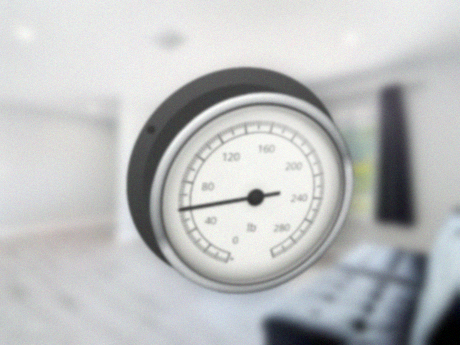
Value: 60,lb
